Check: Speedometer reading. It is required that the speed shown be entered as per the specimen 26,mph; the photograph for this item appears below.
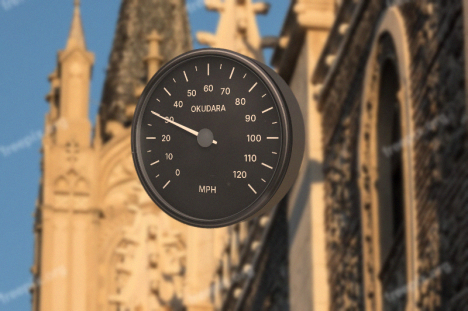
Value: 30,mph
